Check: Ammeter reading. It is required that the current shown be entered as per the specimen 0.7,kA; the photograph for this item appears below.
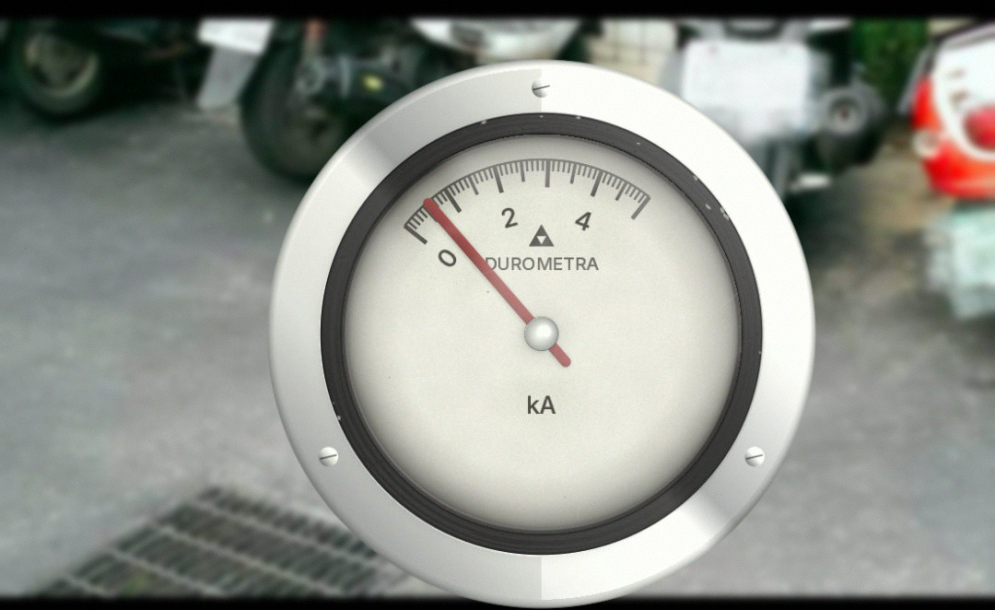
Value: 0.6,kA
